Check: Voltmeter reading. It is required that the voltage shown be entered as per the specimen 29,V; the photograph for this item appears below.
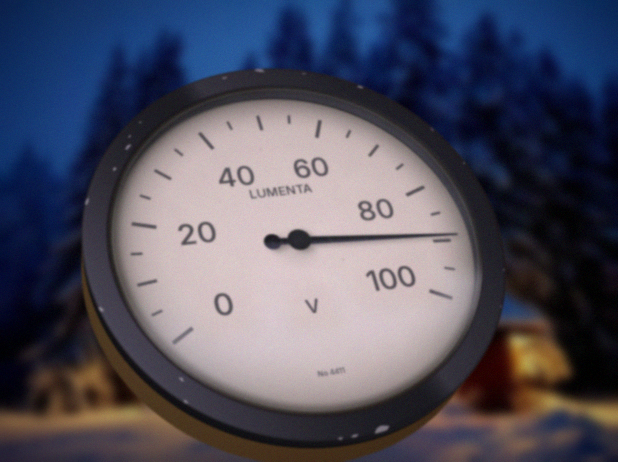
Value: 90,V
